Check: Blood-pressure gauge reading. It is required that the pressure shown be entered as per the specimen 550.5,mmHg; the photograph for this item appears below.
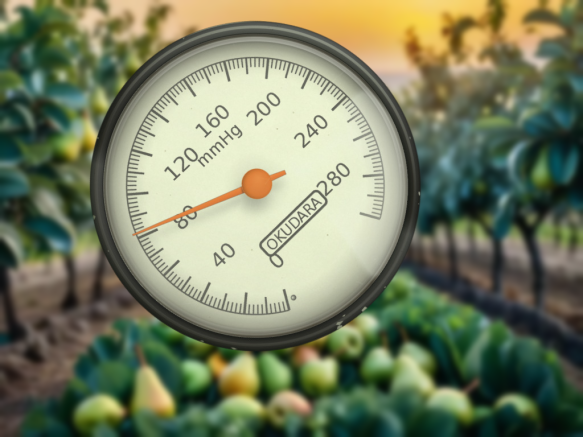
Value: 82,mmHg
